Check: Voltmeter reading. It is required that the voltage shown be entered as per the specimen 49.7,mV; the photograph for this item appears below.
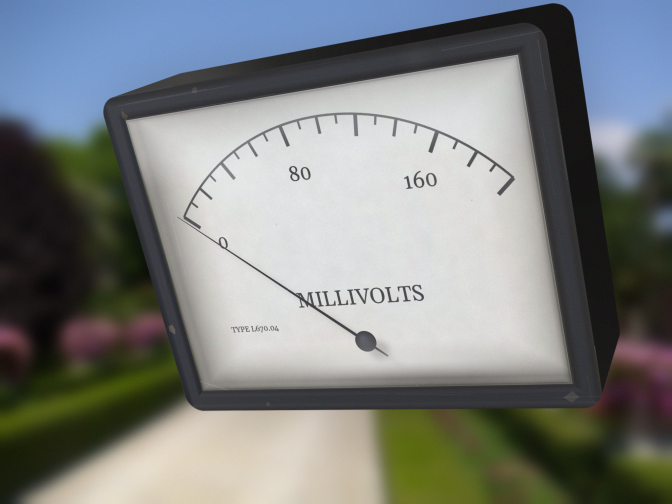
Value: 0,mV
